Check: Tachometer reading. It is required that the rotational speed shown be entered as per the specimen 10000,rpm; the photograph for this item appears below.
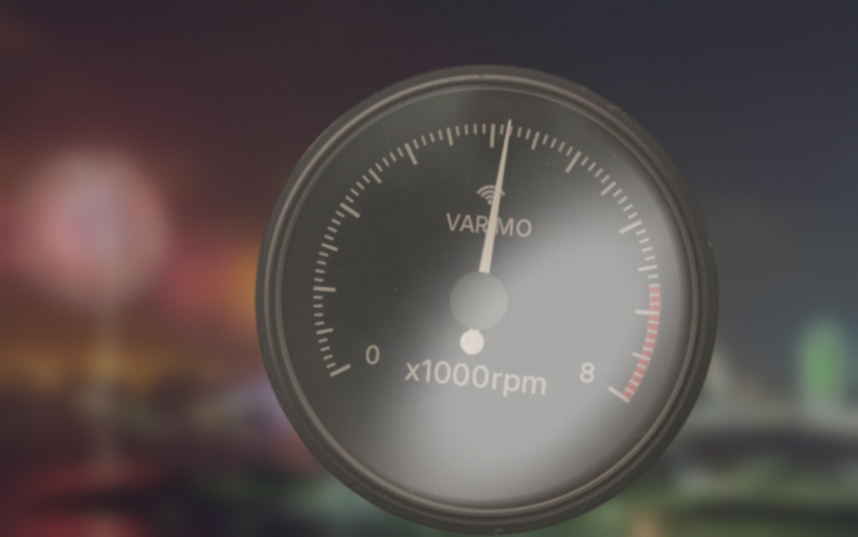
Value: 4200,rpm
